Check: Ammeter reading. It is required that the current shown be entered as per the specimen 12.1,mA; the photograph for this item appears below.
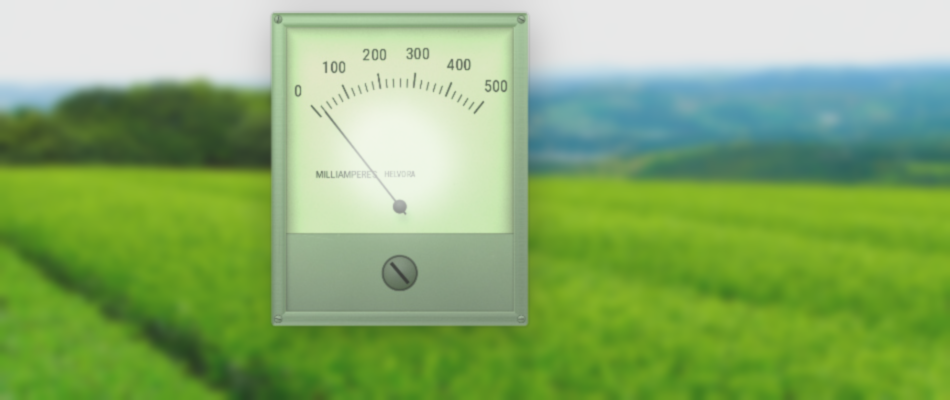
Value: 20,mA
